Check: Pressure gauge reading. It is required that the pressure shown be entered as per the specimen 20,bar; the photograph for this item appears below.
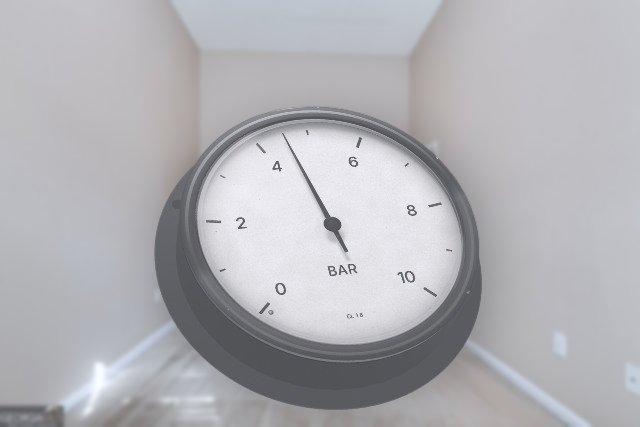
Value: 4.5,bar
